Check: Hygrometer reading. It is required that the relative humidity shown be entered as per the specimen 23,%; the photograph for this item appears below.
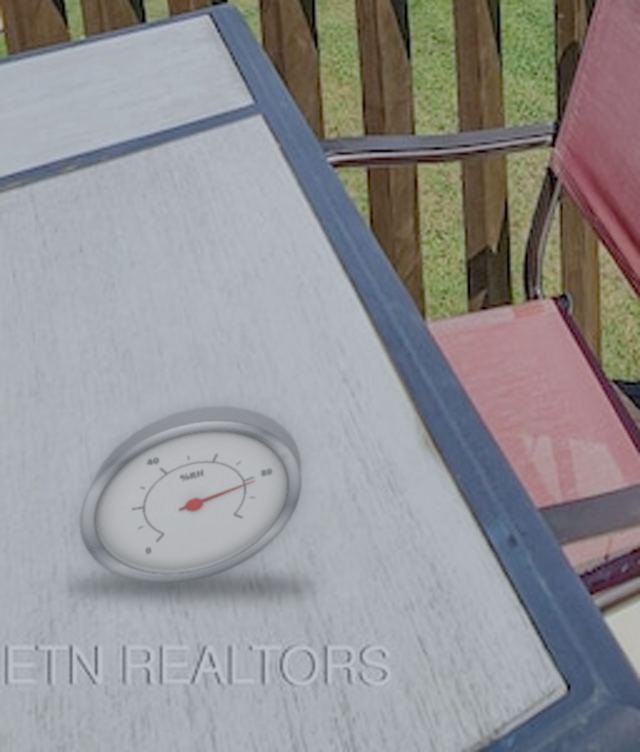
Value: 80,%
